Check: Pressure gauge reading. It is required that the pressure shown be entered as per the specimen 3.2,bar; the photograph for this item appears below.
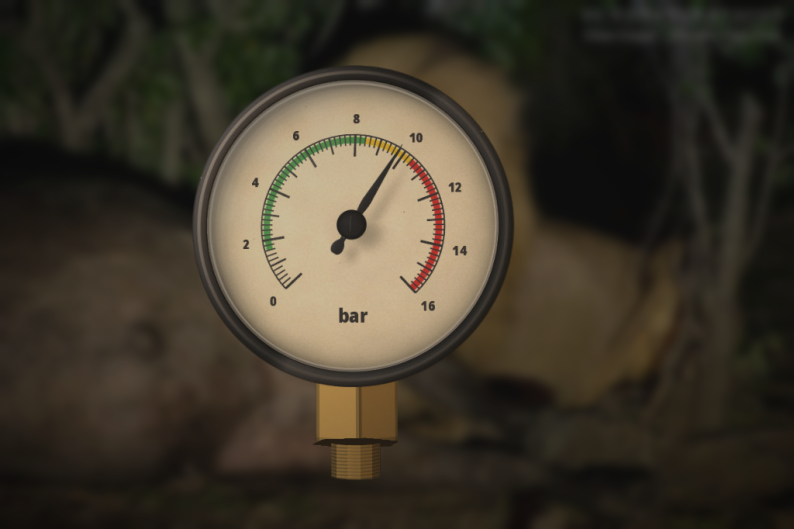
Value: 9.8,bar
